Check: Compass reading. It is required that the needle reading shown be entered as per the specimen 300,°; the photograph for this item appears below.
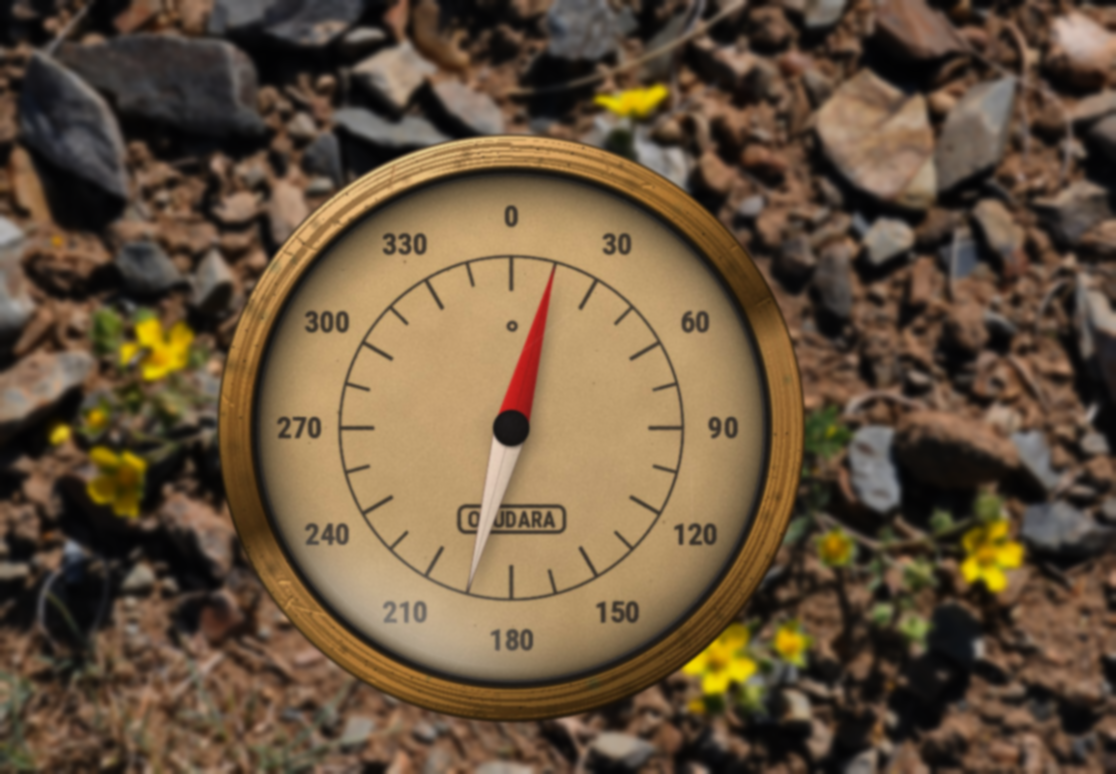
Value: 15,°
